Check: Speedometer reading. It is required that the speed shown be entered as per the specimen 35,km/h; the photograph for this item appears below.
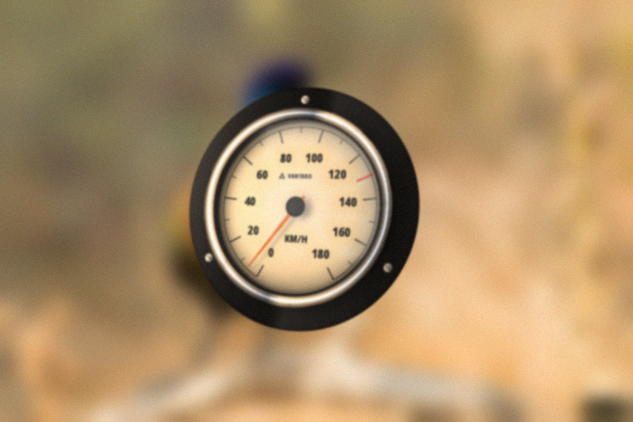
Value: 5,km/h
